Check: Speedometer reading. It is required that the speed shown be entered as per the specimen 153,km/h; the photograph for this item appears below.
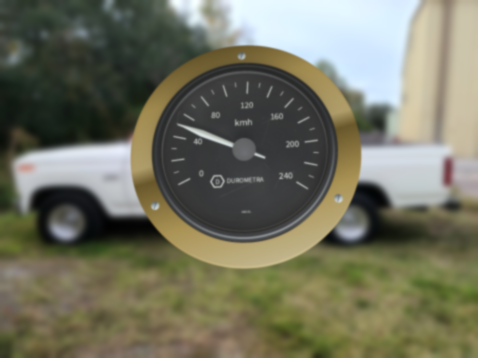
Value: 50,km/h
